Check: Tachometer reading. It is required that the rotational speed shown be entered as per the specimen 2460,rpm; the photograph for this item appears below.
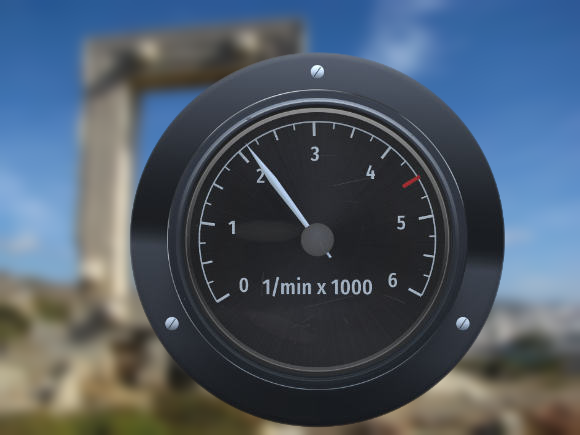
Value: 2125,rpm
